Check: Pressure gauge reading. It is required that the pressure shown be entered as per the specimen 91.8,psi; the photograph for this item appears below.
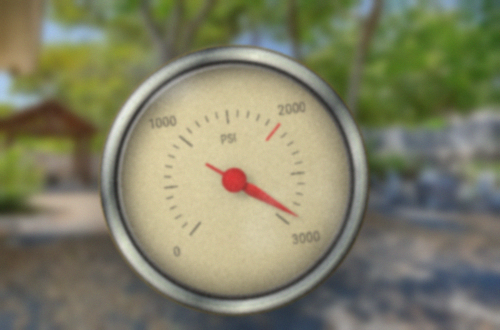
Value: 2900,psi
